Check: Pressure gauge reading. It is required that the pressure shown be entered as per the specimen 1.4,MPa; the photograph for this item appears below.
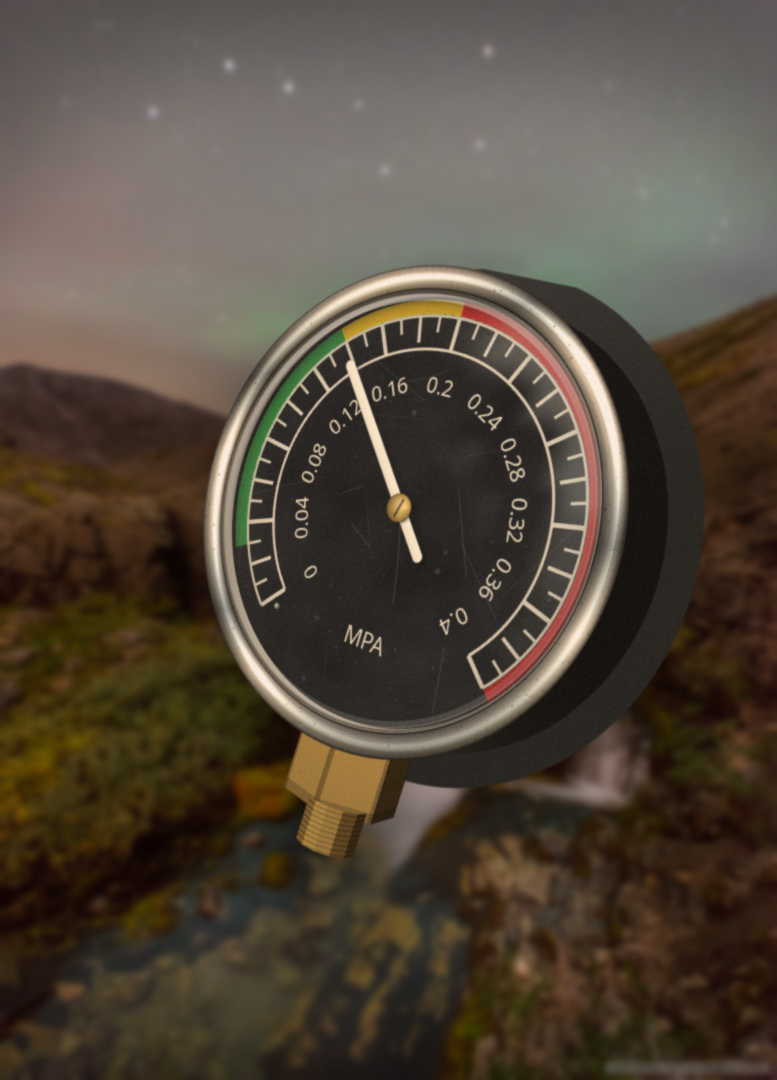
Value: 0.14,MPa
